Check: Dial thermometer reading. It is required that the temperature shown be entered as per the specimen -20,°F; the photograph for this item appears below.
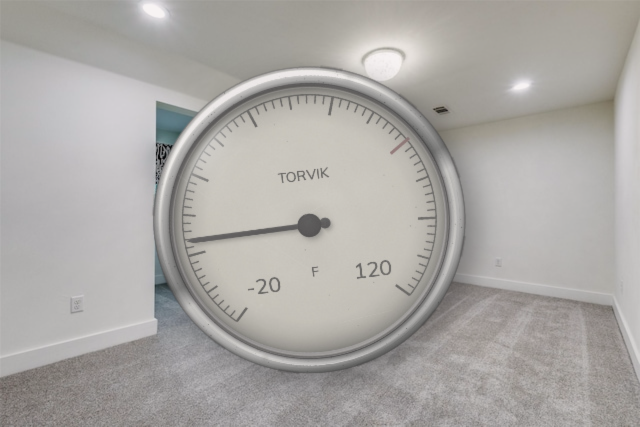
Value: 4,°F
